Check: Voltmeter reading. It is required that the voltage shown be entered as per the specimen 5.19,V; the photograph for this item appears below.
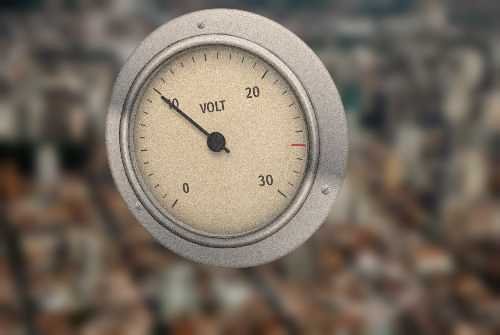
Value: 10,V
